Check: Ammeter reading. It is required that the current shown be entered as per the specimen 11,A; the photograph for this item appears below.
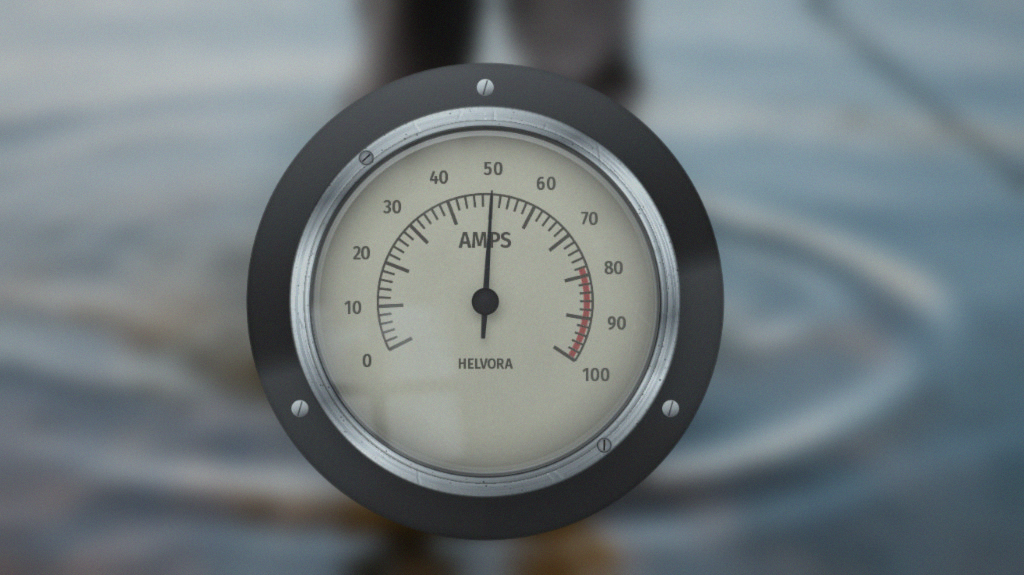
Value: 50,A
